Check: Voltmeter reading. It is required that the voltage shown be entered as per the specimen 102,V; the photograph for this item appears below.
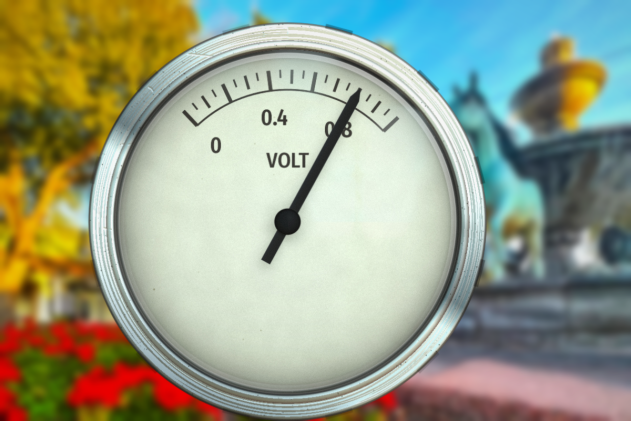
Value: 0.8,V
